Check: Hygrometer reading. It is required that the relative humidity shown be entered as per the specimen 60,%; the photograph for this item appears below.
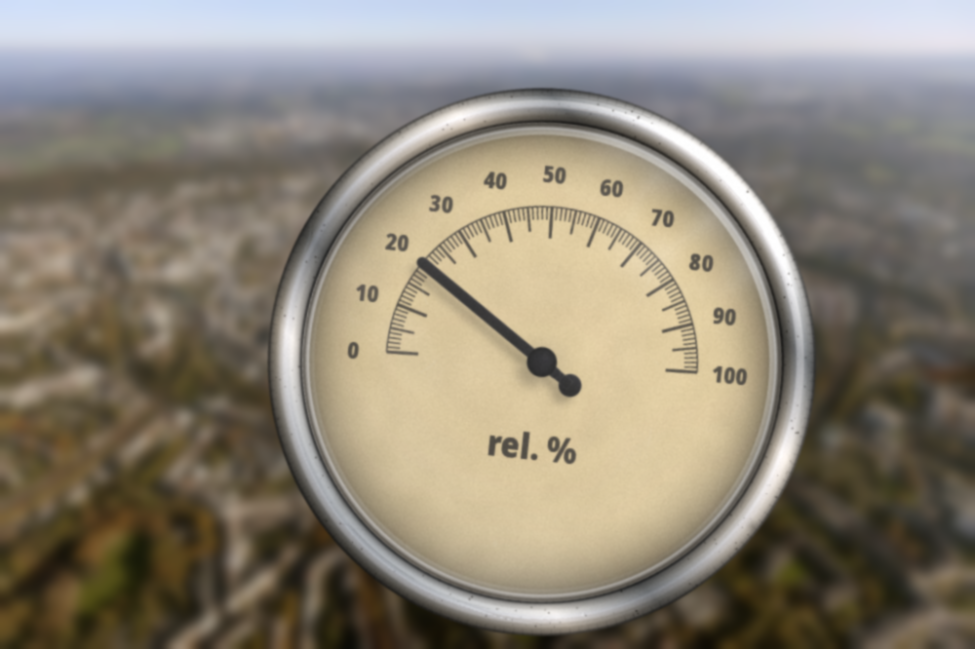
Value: 20,%
